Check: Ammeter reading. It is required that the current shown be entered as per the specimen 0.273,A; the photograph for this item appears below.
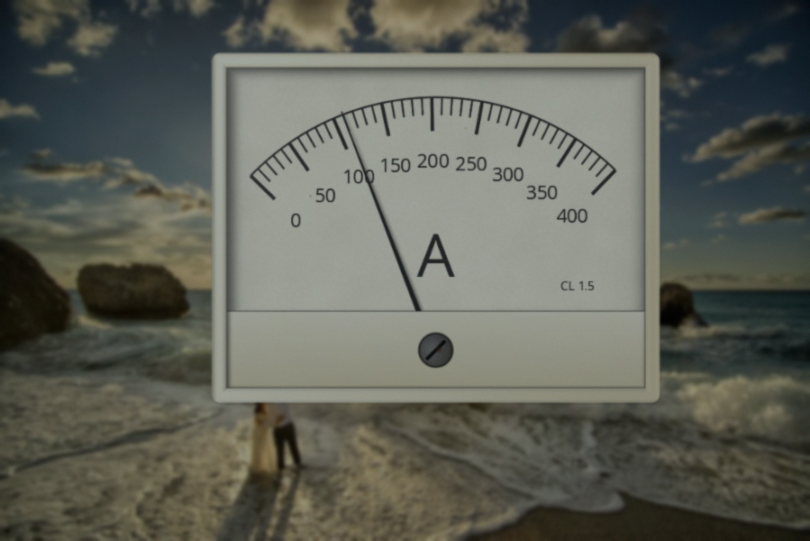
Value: 110,A
